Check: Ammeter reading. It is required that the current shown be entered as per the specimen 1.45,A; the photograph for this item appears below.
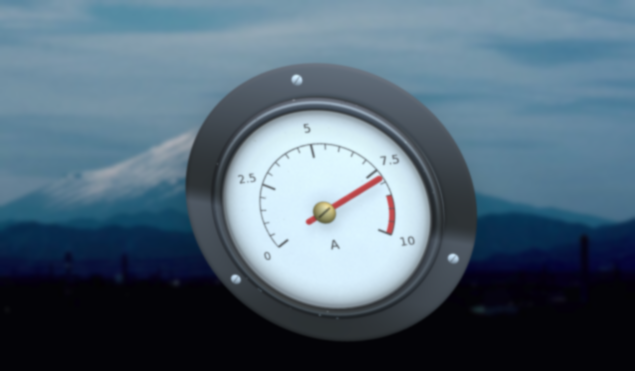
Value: 7.75,A
